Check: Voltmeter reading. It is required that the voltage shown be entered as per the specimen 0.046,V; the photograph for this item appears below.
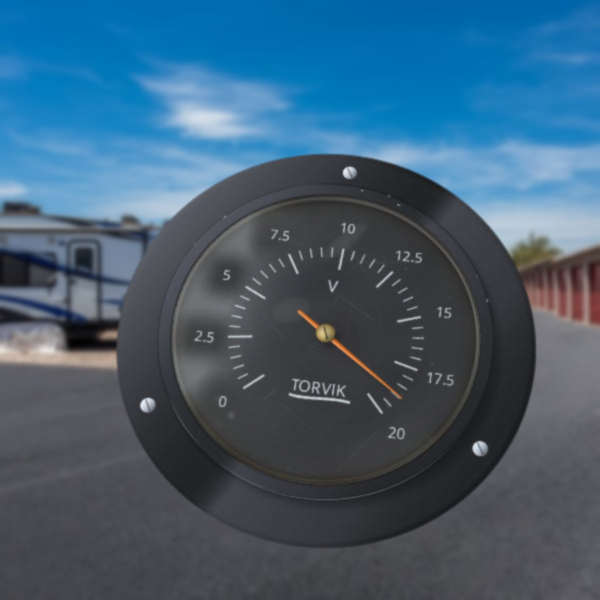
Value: 19,V
